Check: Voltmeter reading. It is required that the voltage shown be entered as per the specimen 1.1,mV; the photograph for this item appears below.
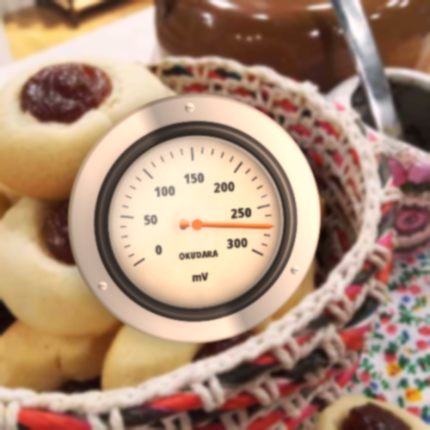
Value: 270,mV
